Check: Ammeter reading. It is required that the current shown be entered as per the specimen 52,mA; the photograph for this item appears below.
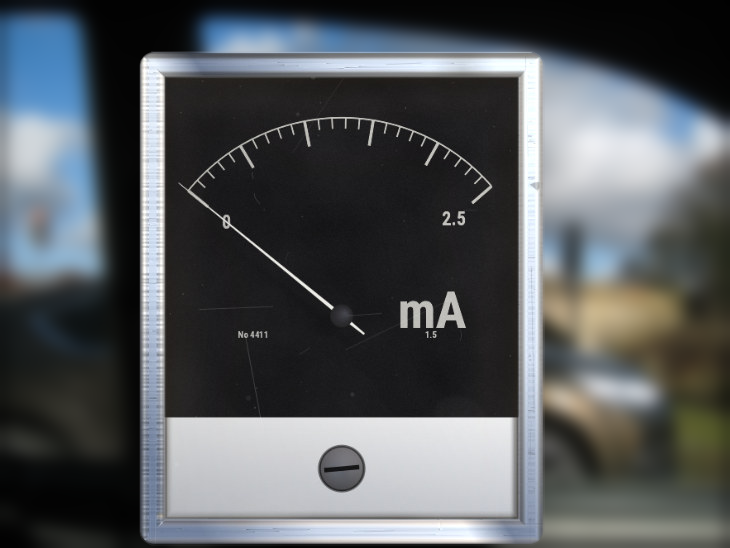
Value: 0,mA
